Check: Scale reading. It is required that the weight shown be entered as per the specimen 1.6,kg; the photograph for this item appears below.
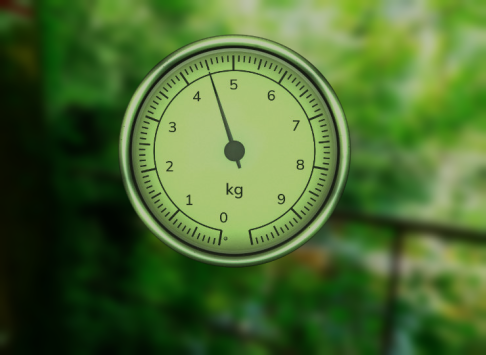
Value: 4.5,kg
